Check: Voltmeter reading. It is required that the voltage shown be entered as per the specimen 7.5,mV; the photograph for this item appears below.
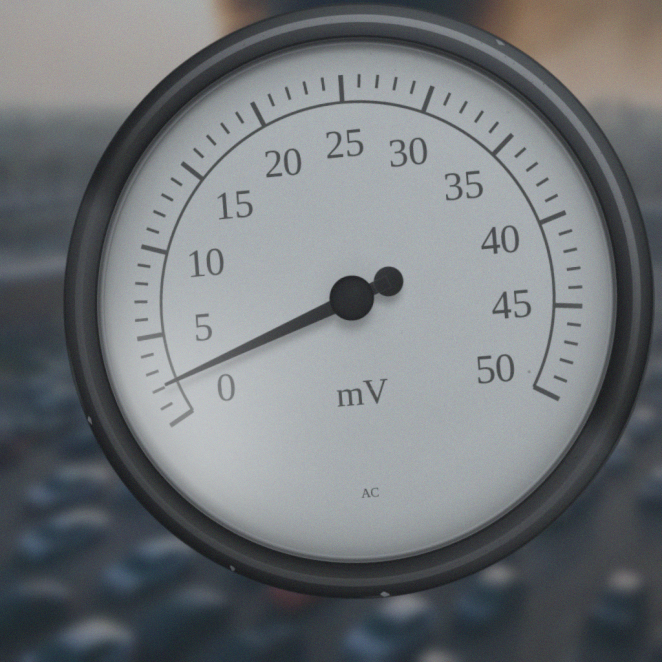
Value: 2,mV
